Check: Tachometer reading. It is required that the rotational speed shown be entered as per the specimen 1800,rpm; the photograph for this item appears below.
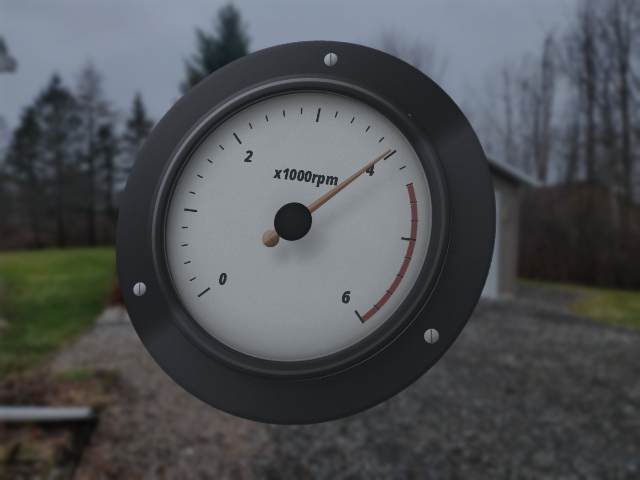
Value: 4000,rpm
